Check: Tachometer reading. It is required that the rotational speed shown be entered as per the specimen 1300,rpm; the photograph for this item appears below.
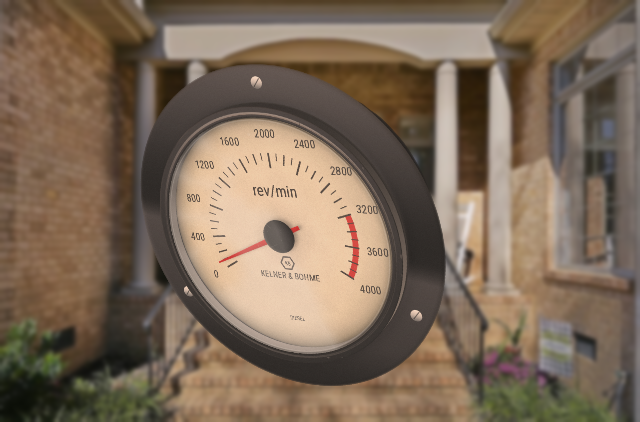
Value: 100,rpm
